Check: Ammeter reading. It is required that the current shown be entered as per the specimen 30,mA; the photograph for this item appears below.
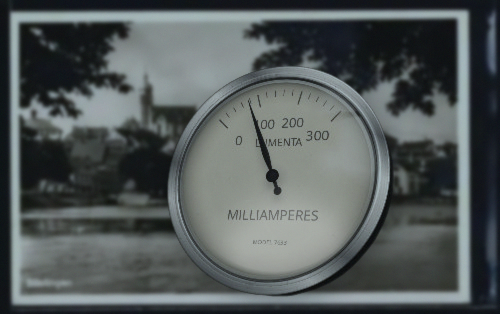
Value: 80,mA
